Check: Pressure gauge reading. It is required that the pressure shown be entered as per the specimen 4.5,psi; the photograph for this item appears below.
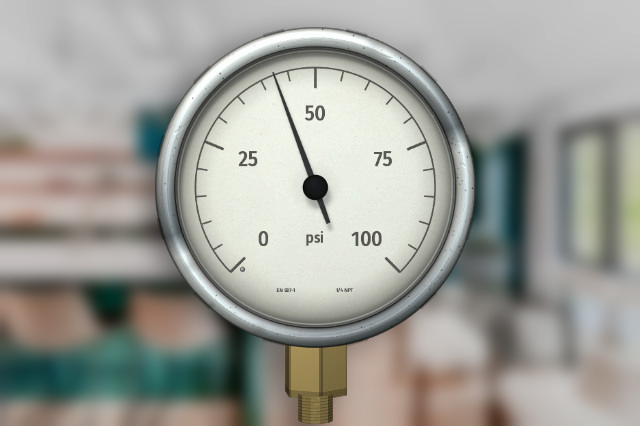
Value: 42.5,psi
